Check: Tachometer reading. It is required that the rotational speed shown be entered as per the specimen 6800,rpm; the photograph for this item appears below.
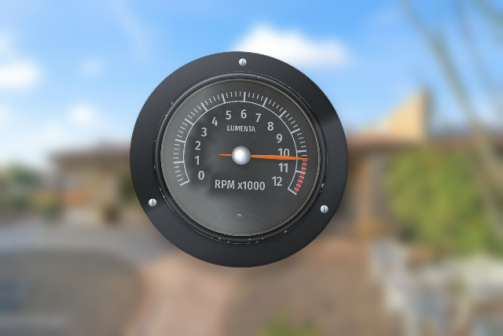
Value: 10400,rpm
